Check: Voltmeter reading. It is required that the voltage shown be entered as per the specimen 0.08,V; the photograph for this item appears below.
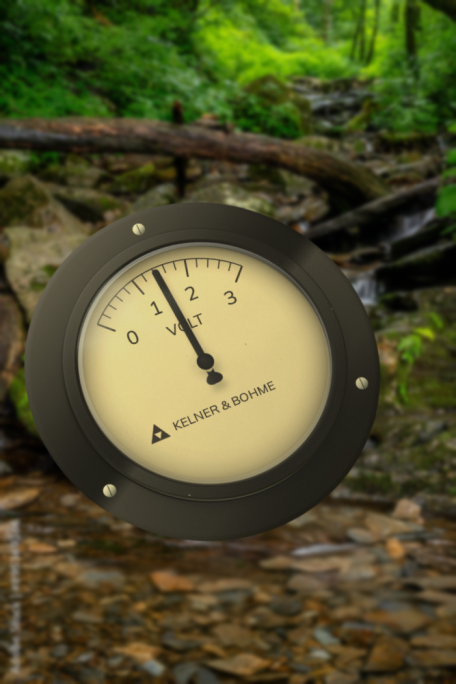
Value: 1.4,V
